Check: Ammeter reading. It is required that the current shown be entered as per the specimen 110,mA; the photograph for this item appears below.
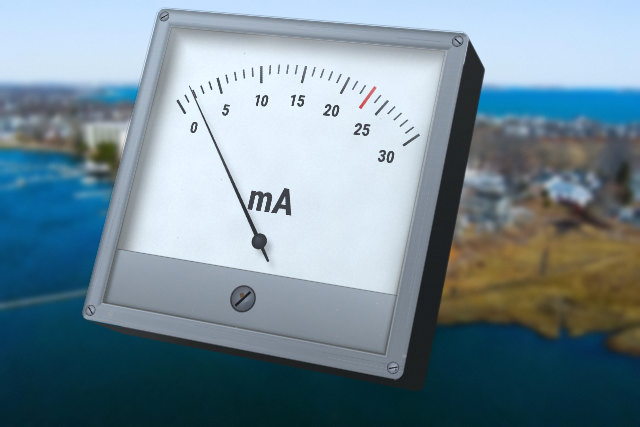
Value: 2,mA
